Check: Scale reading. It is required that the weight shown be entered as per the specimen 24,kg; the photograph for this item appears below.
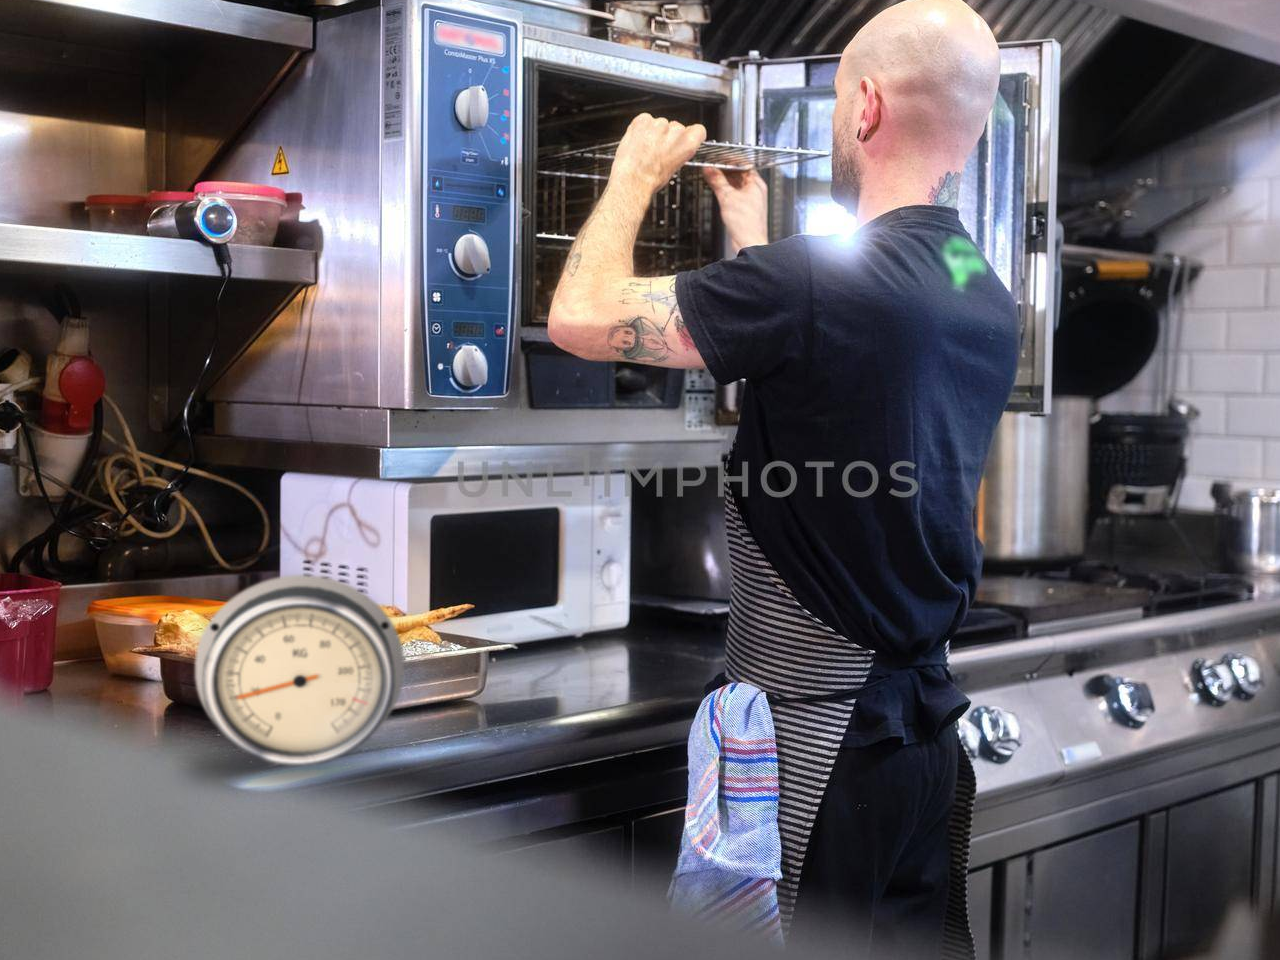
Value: 20,kg
